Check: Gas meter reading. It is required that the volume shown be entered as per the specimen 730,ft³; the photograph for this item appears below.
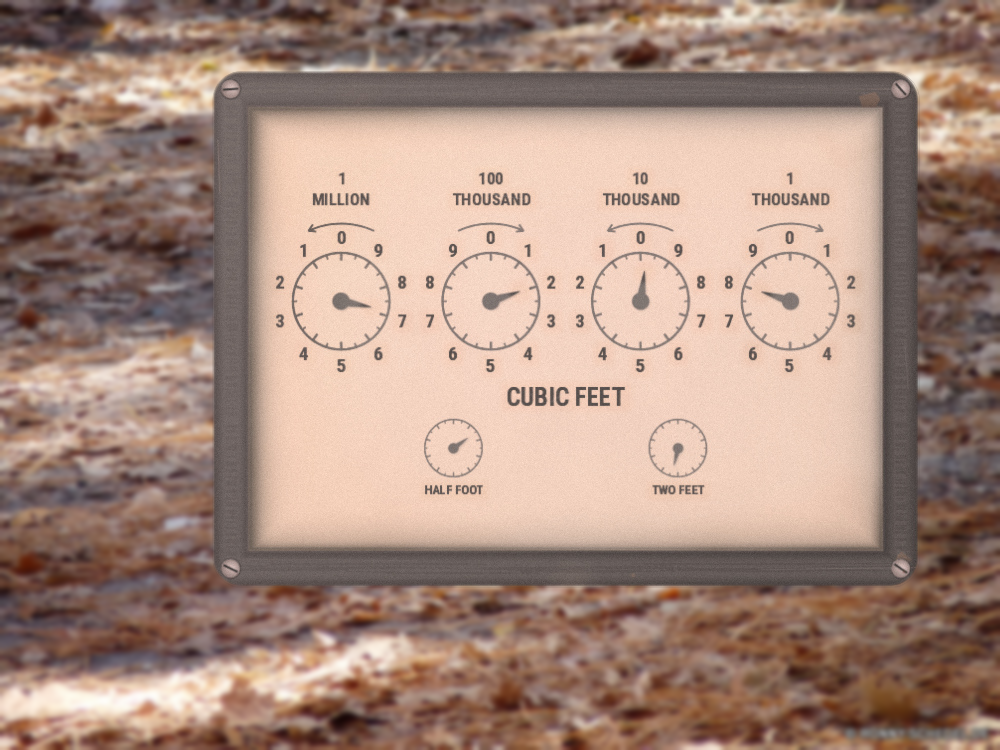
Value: 719800,ft³
